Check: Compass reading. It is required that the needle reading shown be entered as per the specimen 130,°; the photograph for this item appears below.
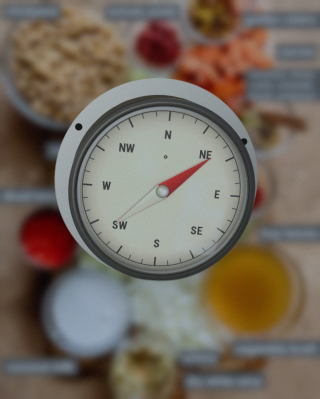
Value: 50,°
